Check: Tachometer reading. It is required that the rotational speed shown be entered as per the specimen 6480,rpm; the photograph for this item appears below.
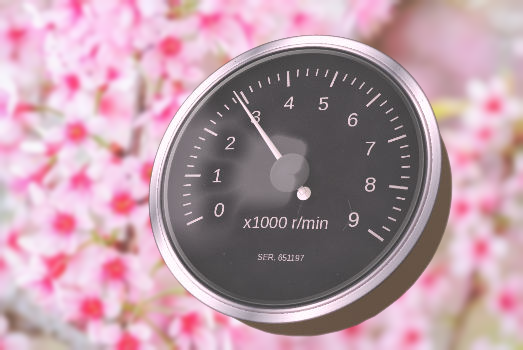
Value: 2900,rpm
